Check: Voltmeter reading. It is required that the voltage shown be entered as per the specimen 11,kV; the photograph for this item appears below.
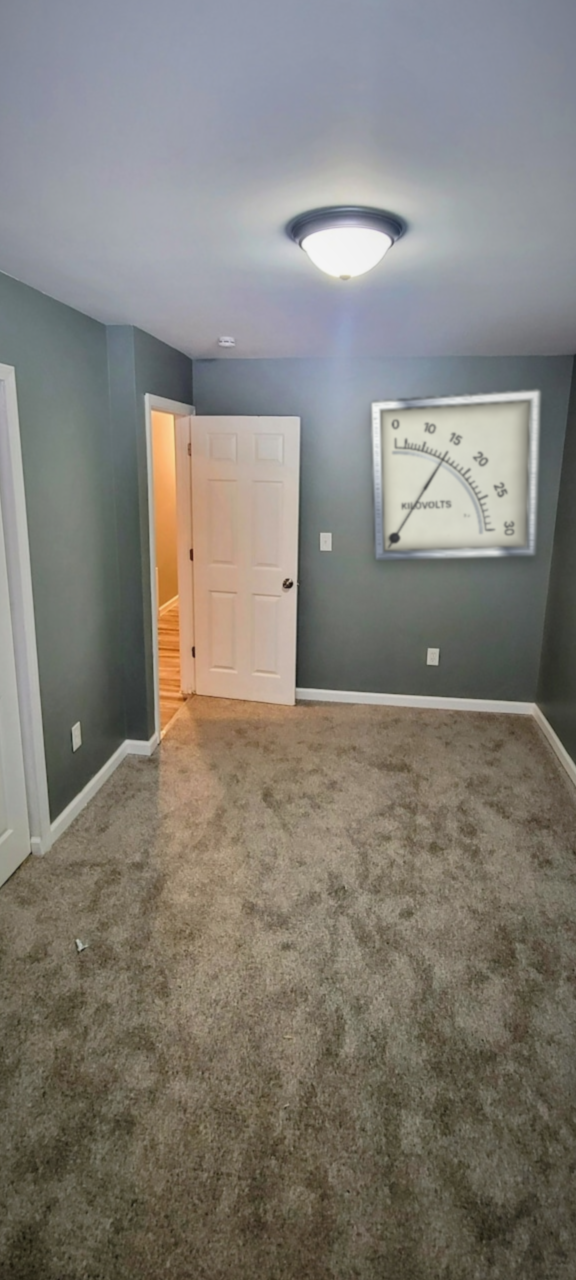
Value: 15,kV
